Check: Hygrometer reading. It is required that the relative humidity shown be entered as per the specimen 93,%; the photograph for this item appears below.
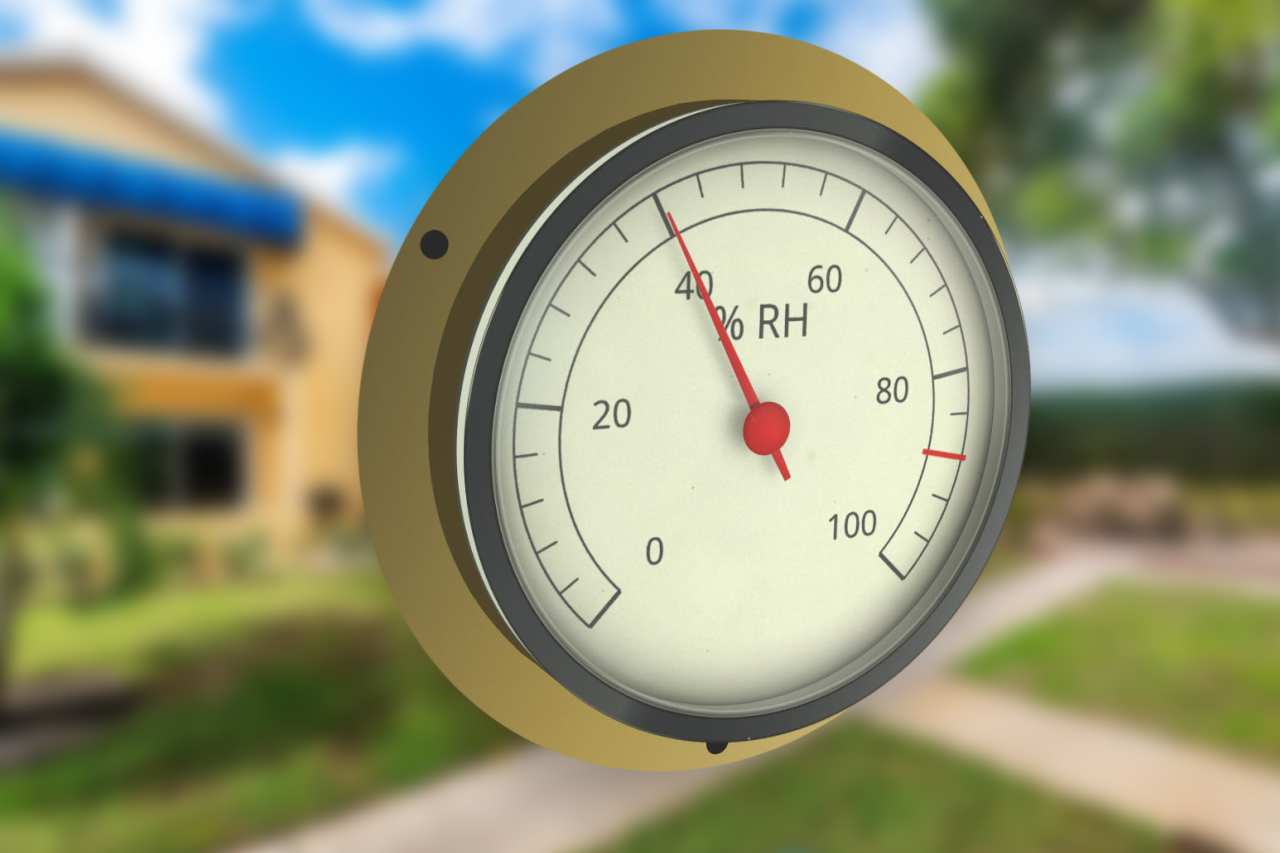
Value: 40,%
